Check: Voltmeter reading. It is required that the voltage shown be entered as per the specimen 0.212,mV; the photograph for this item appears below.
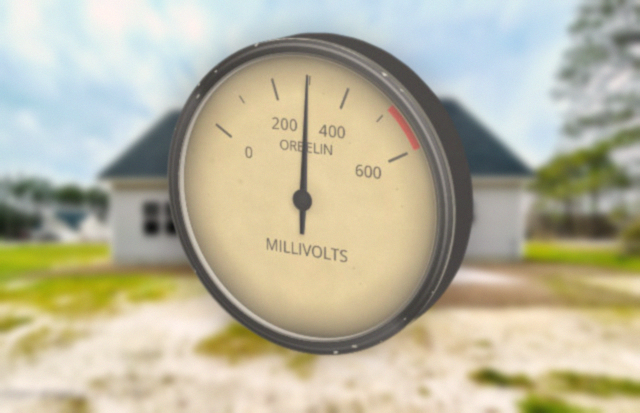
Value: 300,mV
